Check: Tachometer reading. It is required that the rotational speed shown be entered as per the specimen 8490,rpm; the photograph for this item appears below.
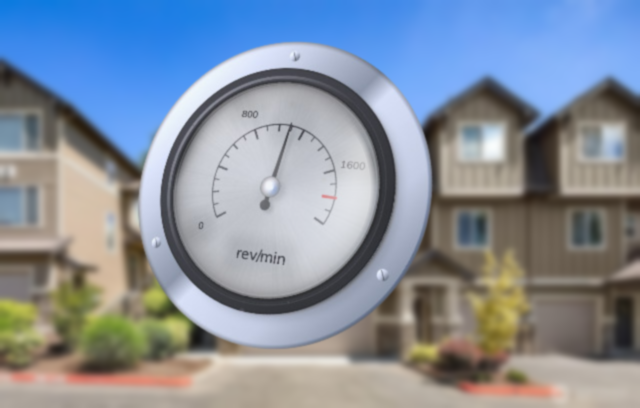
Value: 1100,rpm
